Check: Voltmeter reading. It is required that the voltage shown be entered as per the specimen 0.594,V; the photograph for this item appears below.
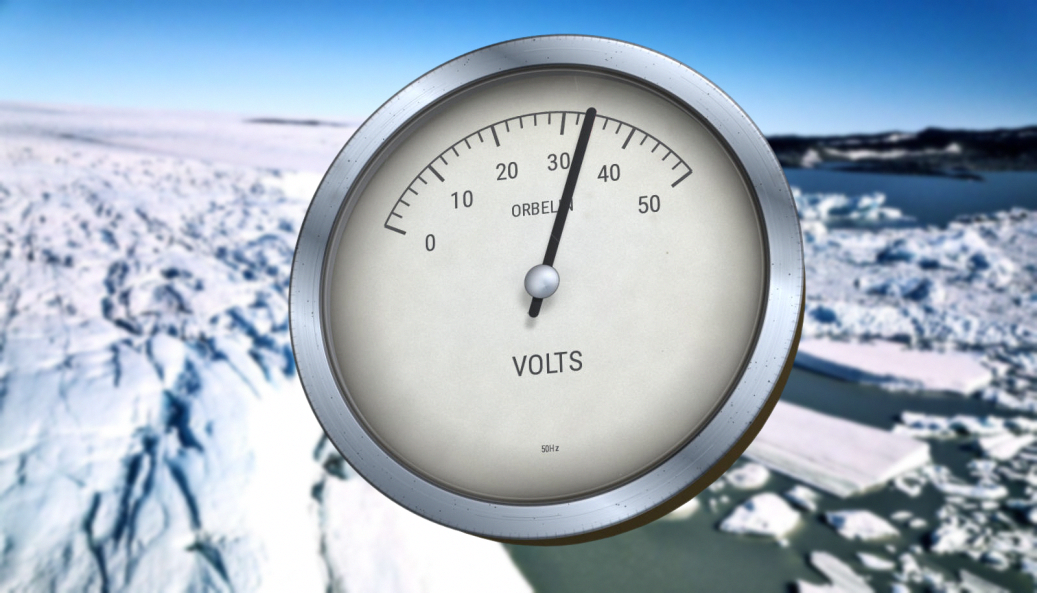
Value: 34,V
